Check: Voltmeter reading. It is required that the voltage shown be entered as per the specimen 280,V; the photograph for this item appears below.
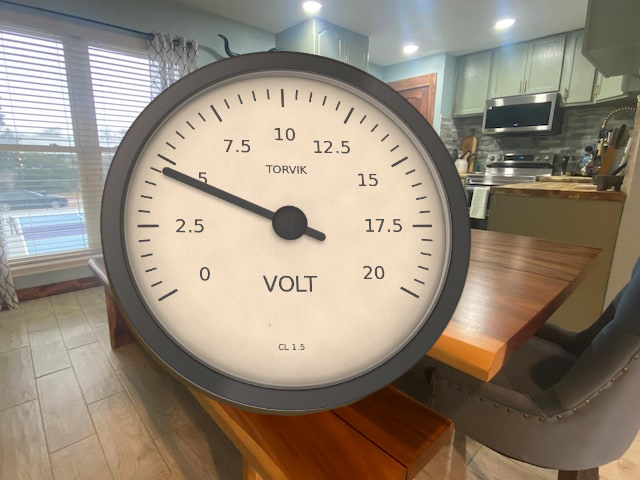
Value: 4.5,V
